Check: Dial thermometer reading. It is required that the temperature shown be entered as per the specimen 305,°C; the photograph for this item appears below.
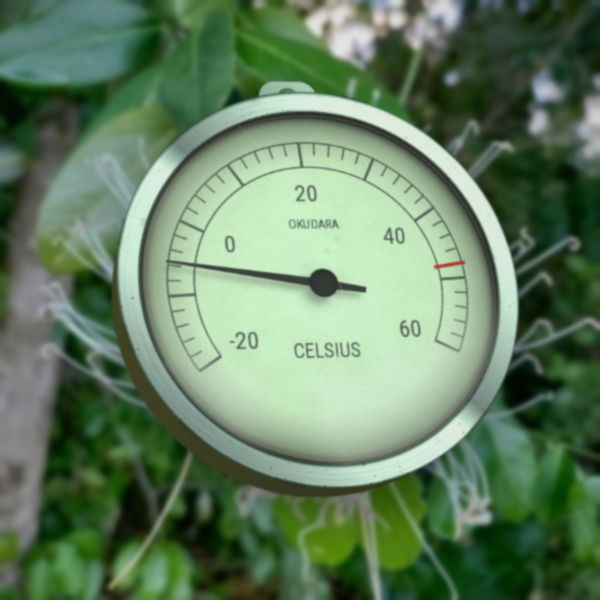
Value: -6,°C
